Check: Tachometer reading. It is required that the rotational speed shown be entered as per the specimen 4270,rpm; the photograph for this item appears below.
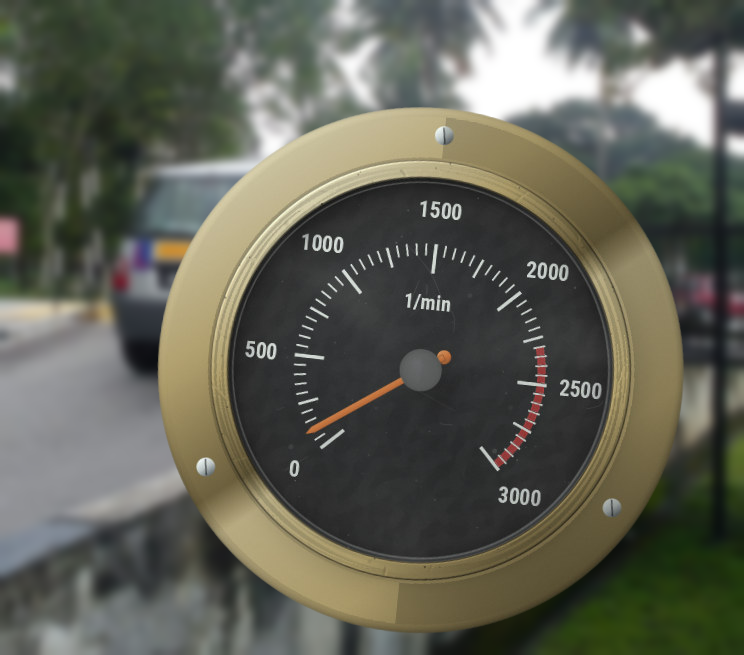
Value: 100,rpm
